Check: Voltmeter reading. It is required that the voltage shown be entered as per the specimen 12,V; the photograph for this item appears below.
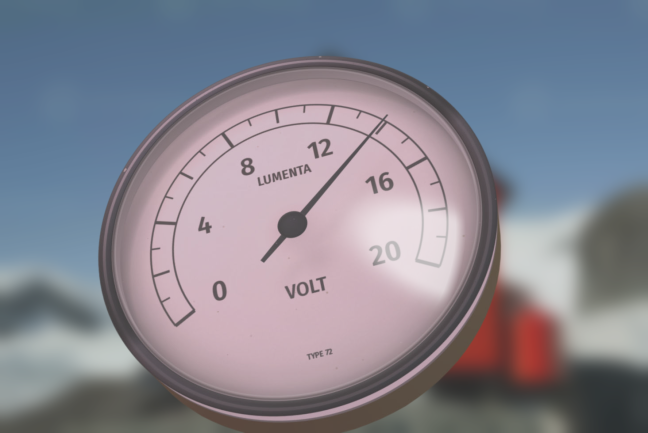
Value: 14,V
